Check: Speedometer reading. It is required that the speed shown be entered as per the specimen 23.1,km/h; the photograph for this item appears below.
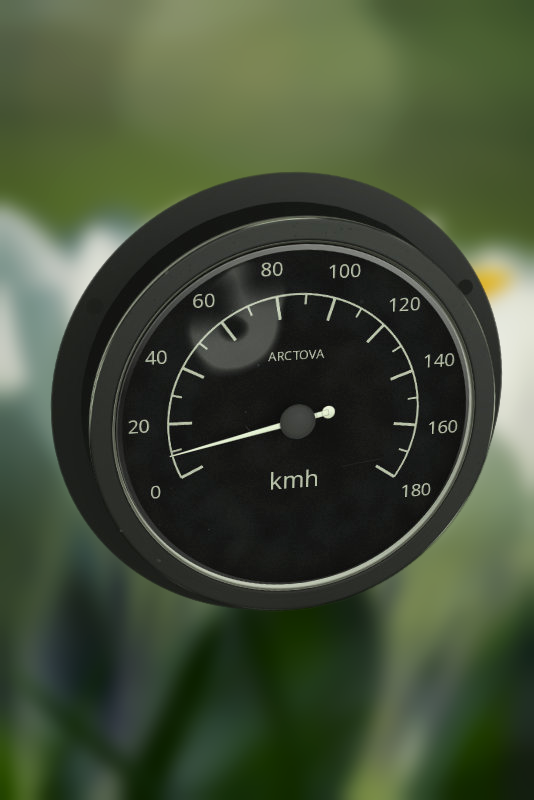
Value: 10,km/h
